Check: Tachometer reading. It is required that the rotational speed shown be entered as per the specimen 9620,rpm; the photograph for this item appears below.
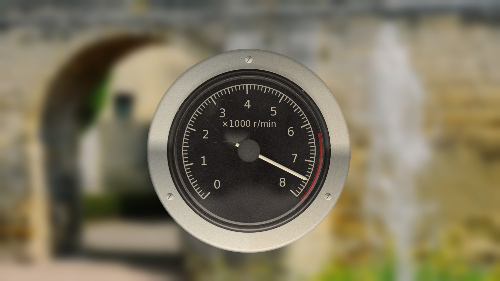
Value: 7500,rpm
